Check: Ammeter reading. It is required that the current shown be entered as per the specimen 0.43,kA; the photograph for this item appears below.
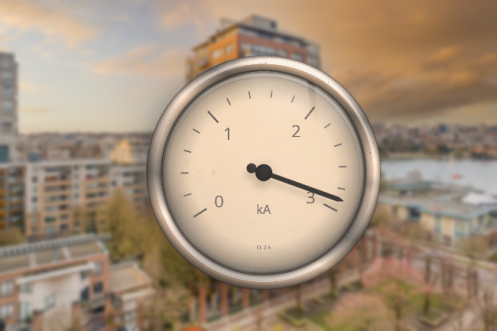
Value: 2.9,kA
